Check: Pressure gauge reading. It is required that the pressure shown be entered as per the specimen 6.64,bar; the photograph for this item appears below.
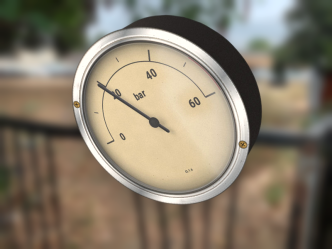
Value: 20,bar
